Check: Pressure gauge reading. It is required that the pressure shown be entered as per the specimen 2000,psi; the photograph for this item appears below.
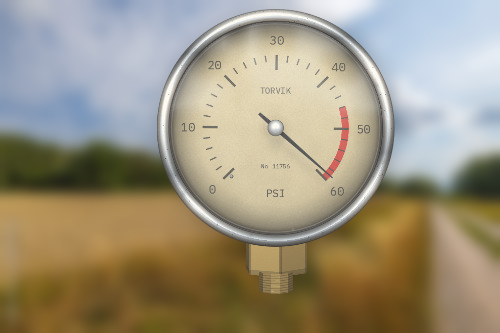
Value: 59,psi
